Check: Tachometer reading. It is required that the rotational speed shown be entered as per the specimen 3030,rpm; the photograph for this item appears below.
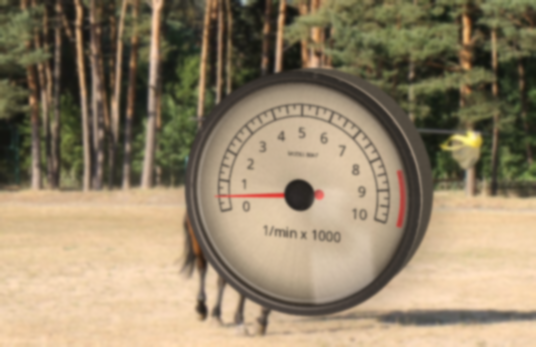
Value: 500,rpm
